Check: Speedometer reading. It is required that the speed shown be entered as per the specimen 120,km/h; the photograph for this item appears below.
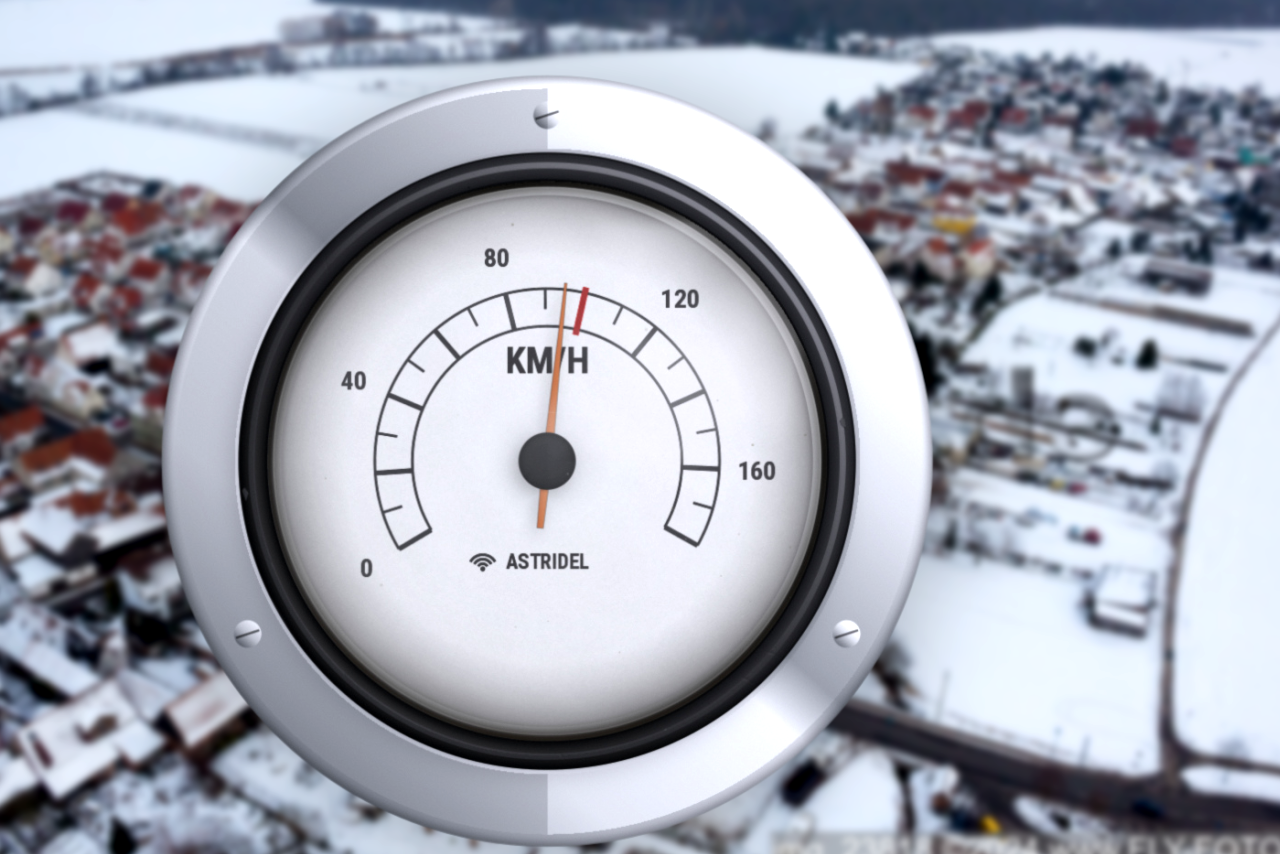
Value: 95,km/h
